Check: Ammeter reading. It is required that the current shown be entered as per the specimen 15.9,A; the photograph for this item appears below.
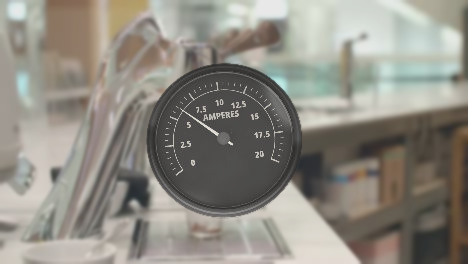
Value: 6,A
